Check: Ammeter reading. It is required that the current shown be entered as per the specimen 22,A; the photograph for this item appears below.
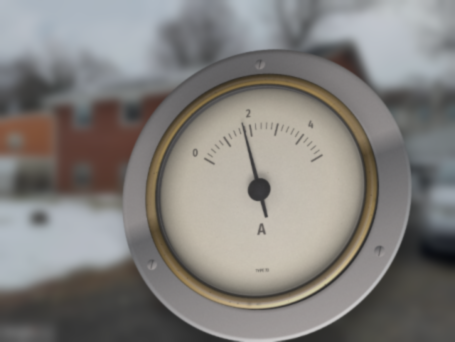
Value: 1.8,A
